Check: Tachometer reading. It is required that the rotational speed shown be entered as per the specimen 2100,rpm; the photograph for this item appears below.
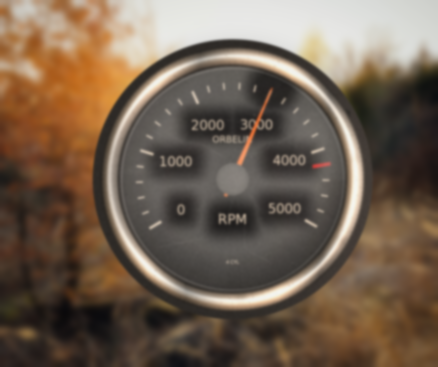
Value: 3000,rpm
